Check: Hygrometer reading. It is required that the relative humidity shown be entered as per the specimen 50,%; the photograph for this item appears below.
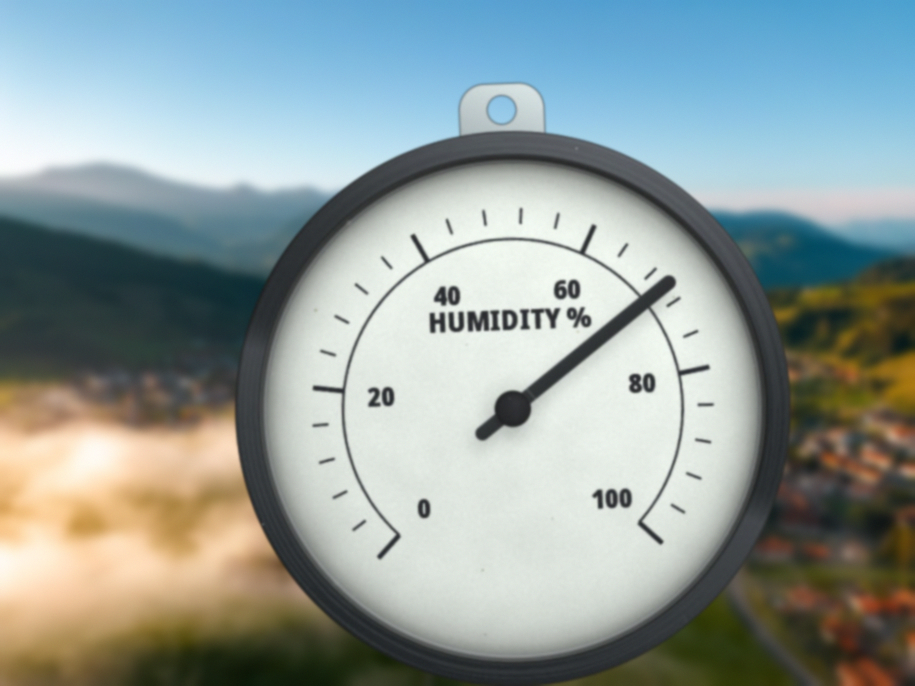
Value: 70,%
